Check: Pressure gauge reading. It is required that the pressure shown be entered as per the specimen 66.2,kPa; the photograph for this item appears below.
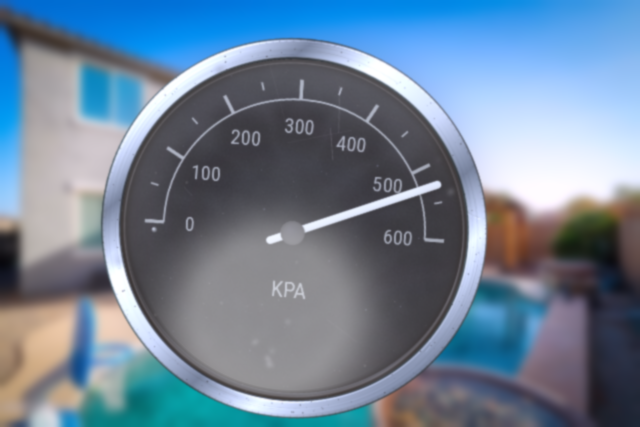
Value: 525,kPa
